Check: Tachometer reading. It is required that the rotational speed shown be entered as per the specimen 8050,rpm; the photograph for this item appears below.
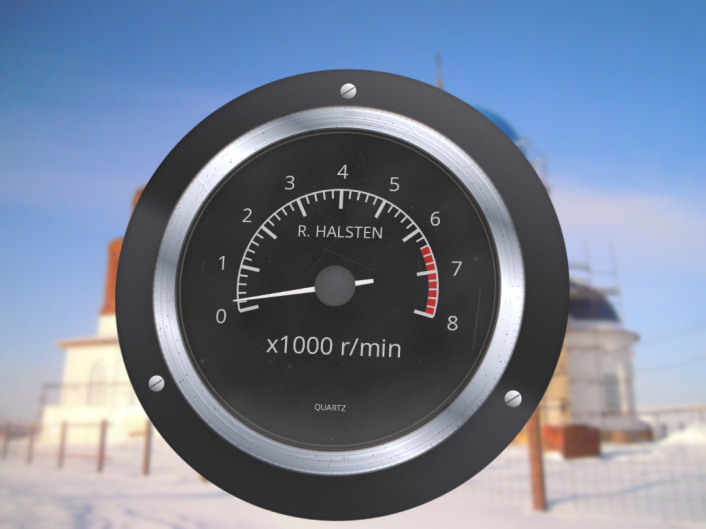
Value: 200,rpm
